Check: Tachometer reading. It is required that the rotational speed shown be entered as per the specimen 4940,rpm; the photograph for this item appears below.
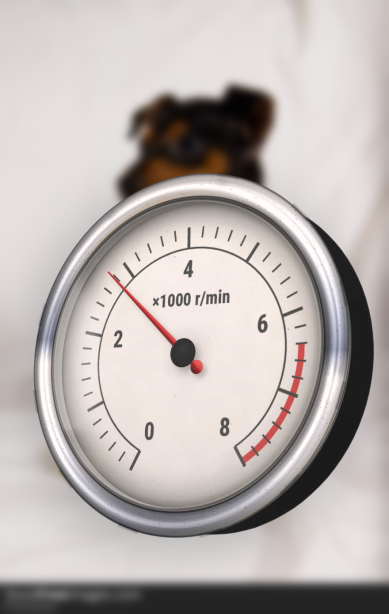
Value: 2800,rpm
